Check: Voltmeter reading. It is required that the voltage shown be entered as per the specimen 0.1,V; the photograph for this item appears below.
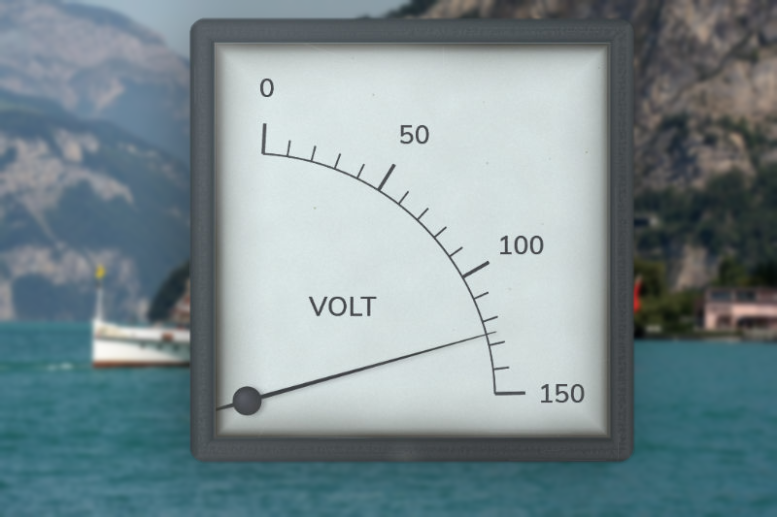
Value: 125,V
